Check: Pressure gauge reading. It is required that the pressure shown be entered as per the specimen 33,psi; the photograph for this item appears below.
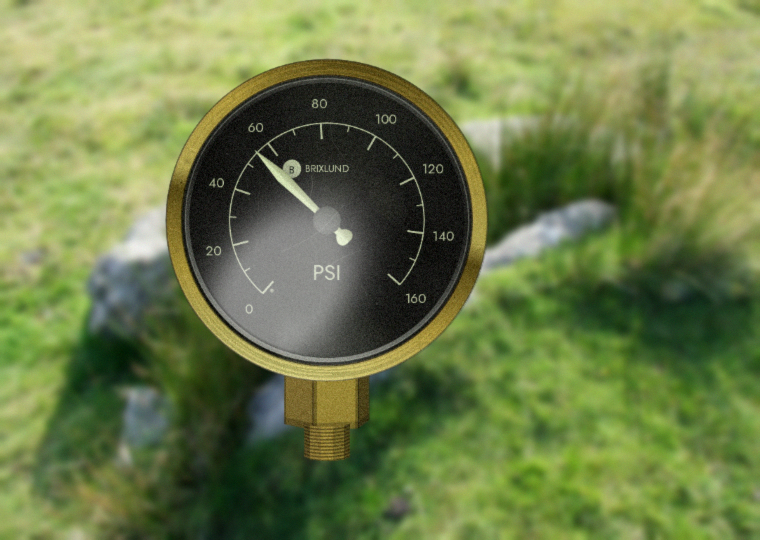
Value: 55,psi
